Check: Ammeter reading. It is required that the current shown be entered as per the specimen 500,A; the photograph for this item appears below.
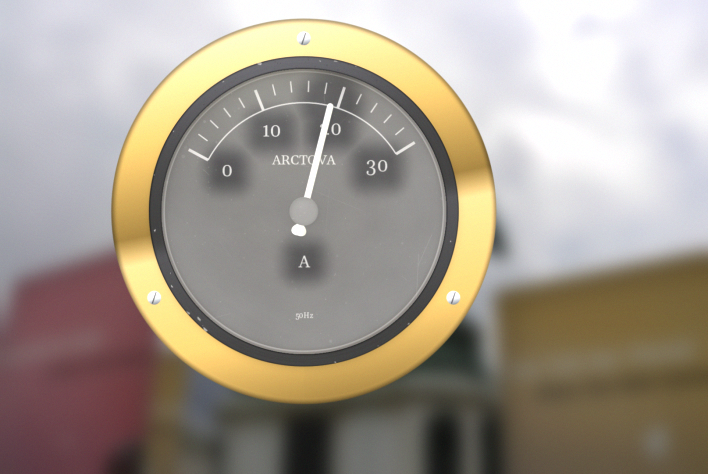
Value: 19,A
